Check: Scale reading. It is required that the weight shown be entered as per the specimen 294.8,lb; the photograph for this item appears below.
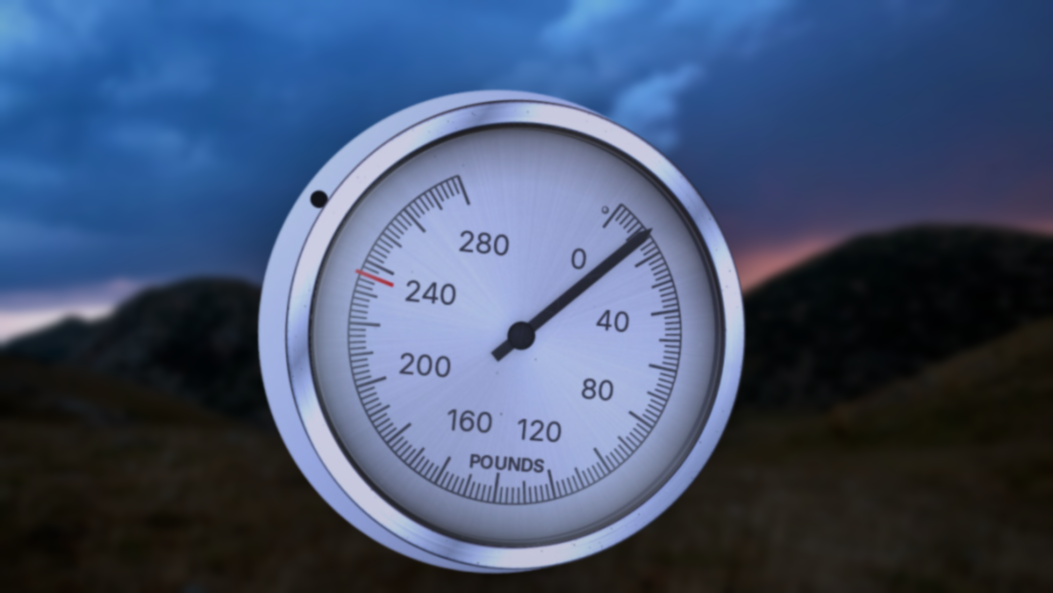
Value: 12,lb
